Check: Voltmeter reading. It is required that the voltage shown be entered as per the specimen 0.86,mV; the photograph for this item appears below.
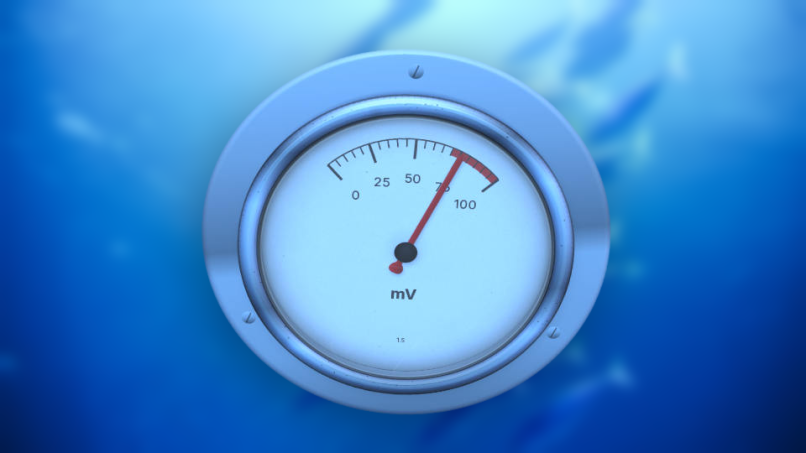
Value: 75,mV
